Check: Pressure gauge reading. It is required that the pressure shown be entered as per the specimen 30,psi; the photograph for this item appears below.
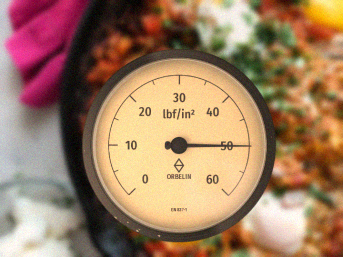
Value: 50,psi
